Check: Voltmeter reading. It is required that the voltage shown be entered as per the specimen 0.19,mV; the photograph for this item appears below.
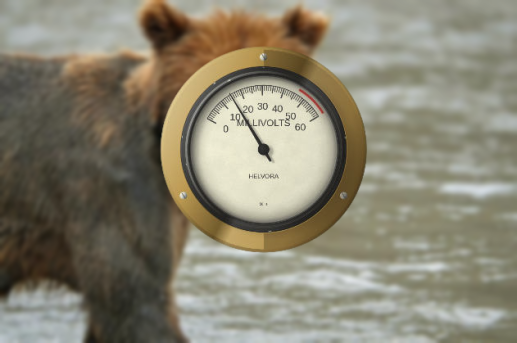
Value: 15,mV
